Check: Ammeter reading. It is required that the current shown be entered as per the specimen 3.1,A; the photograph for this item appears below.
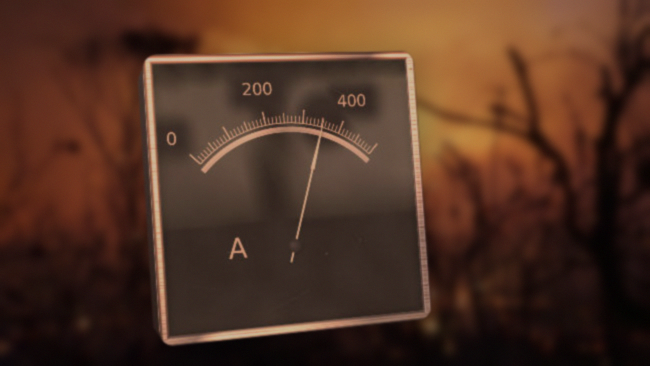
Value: 350,A
